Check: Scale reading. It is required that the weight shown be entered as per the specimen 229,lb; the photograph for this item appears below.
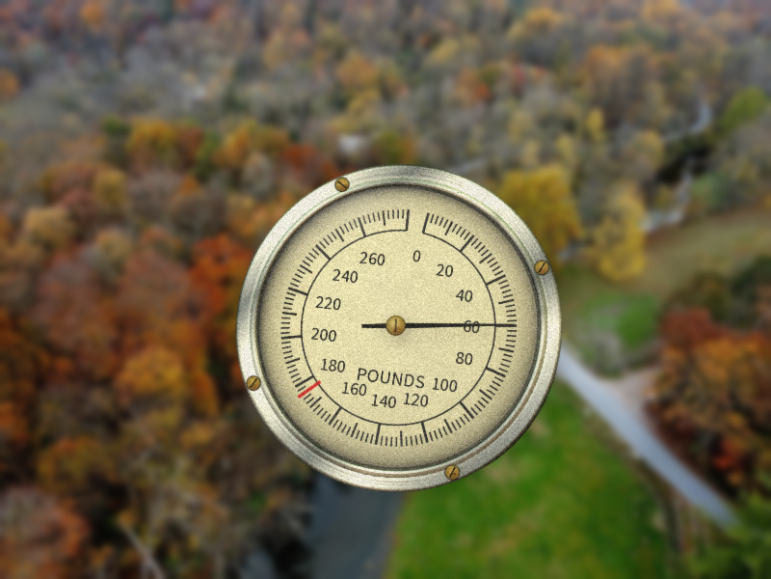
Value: 60,lb
